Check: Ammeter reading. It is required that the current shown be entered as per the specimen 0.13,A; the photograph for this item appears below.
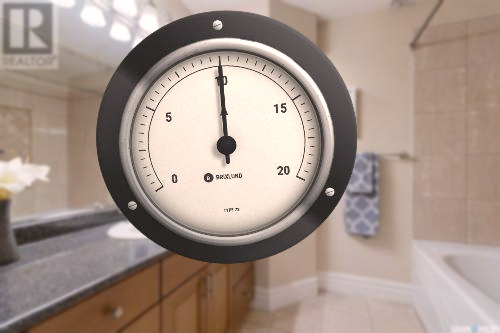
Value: 10,A
